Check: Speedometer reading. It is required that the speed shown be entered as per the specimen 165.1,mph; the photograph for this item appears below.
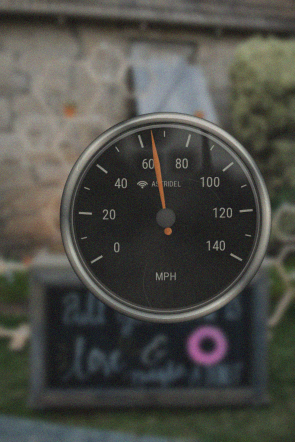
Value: 65,mph
